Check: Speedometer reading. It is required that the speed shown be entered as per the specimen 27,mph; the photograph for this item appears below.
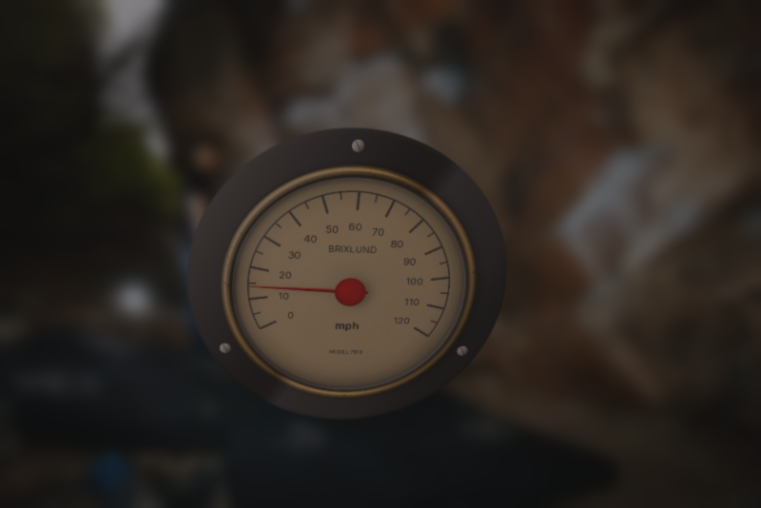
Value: 15,mph
